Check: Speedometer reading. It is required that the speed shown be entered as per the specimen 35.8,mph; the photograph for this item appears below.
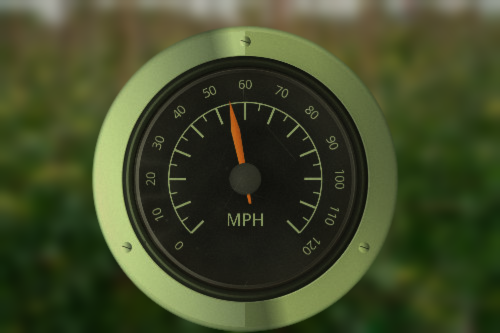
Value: 55,mph
